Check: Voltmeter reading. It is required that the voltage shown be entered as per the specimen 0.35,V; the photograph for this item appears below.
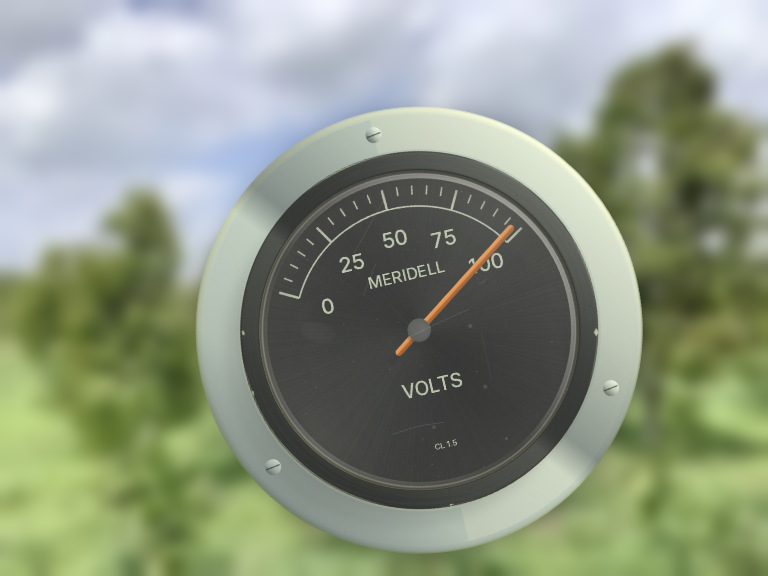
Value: 97.5,V
